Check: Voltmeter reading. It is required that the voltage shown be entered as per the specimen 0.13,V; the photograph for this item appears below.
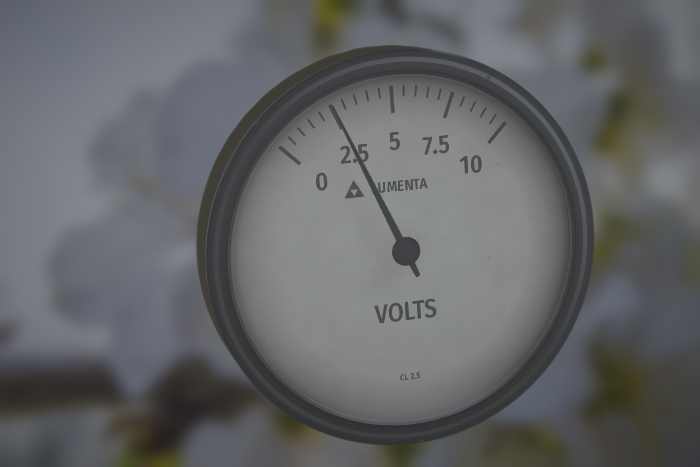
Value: 2.5,V
